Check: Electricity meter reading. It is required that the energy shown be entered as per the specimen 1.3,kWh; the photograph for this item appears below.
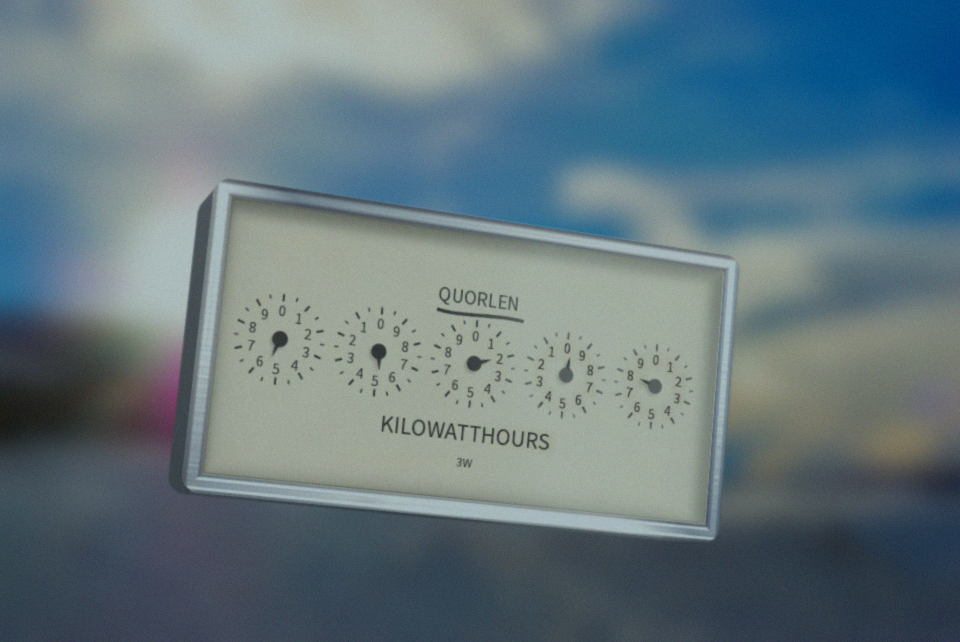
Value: 55198,kWh
